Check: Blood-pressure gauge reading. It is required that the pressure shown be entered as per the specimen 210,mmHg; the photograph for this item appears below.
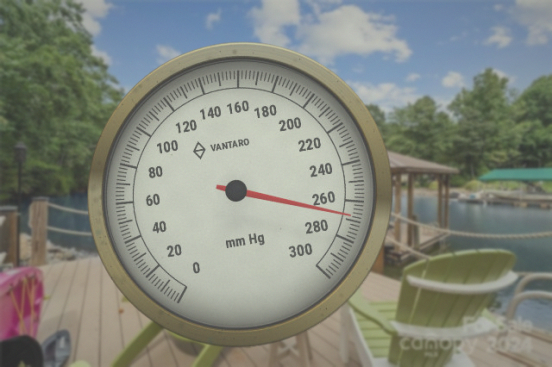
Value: 268,mmHg
